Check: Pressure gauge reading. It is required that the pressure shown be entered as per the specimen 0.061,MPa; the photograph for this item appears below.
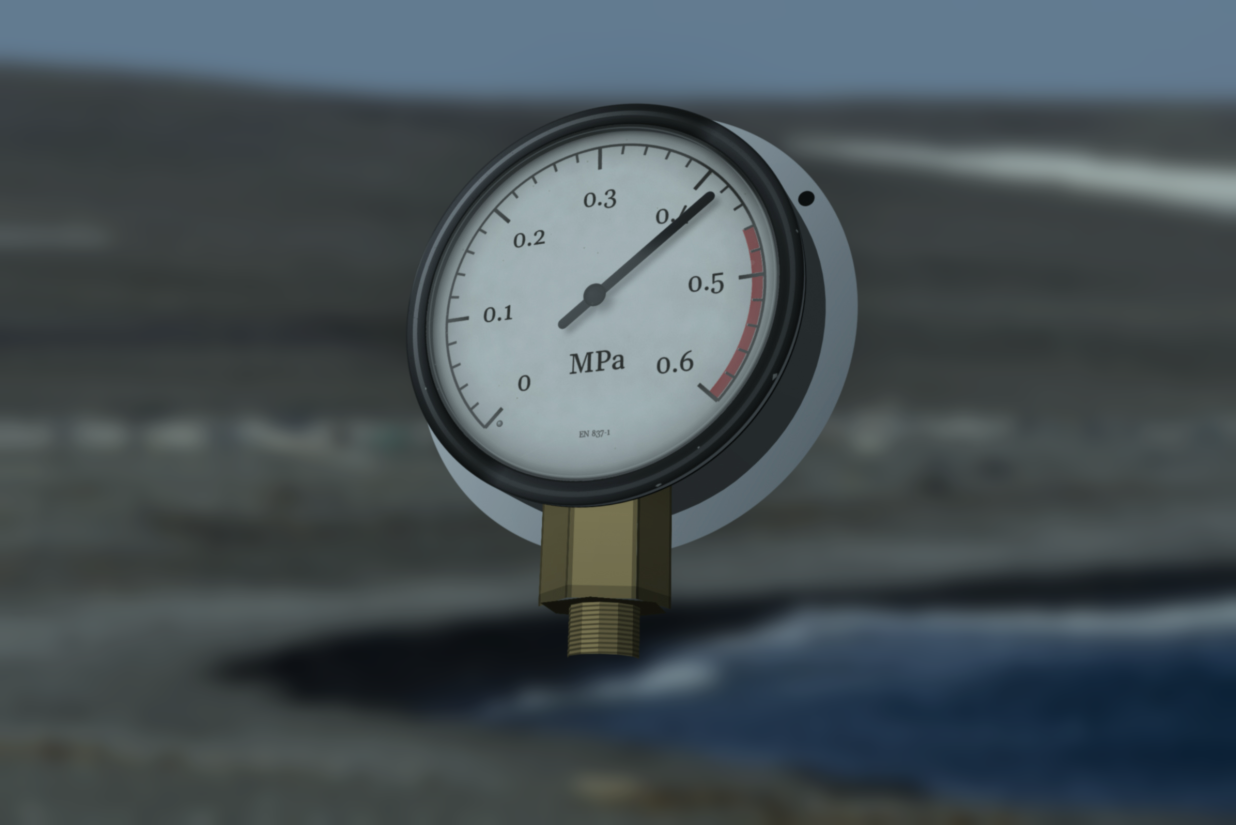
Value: 0.42,MPa
